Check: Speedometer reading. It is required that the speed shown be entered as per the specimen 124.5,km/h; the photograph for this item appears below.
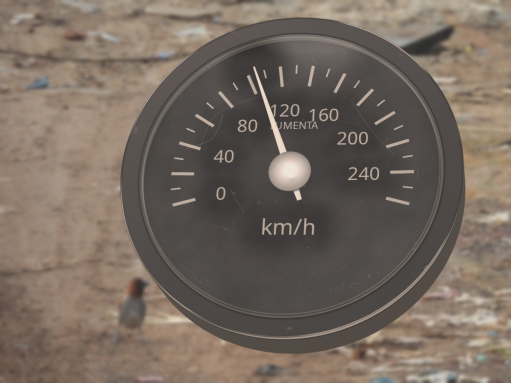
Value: 105,km/h
